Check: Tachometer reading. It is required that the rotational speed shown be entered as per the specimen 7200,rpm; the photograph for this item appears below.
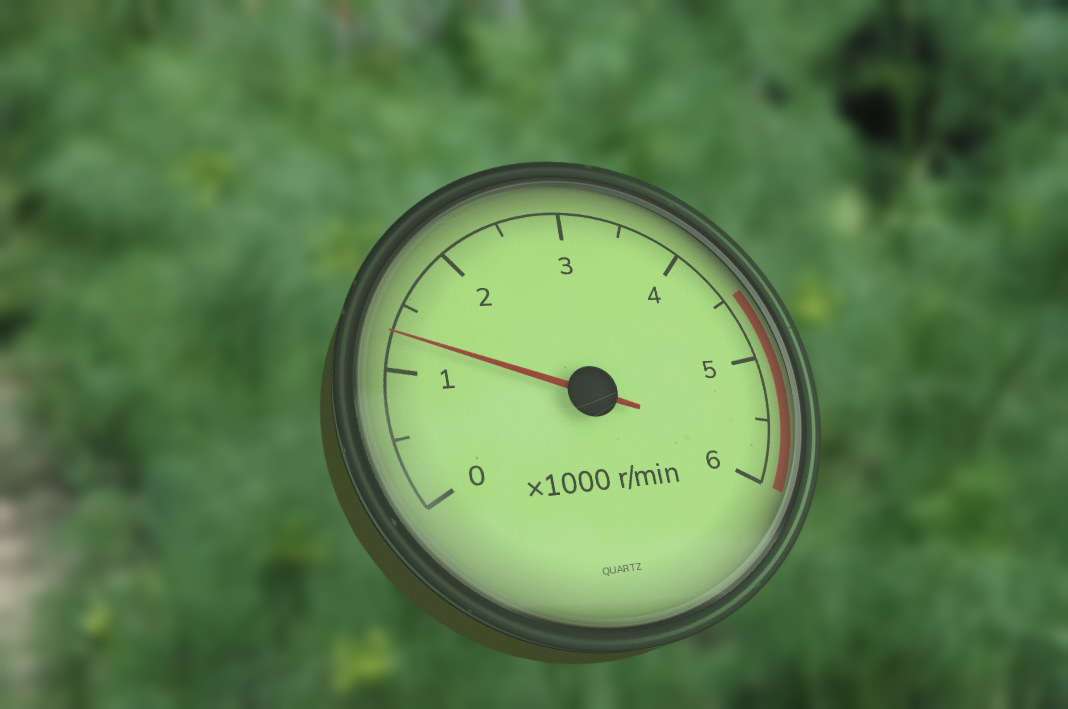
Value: 1250,rpm
